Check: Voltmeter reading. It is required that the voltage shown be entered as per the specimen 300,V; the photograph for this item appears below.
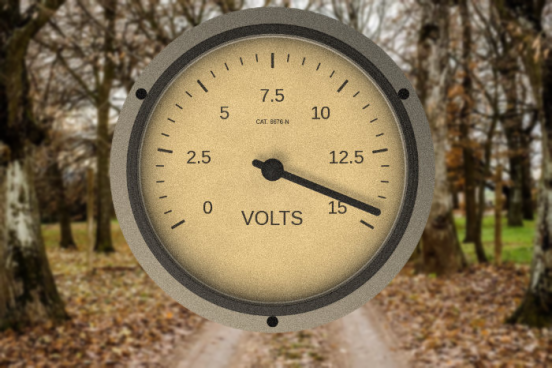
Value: 14.5,V
